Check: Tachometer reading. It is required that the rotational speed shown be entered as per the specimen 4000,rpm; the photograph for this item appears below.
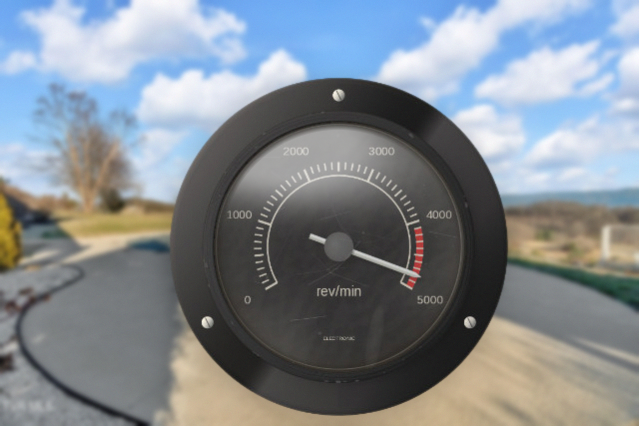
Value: 4800,rpm
